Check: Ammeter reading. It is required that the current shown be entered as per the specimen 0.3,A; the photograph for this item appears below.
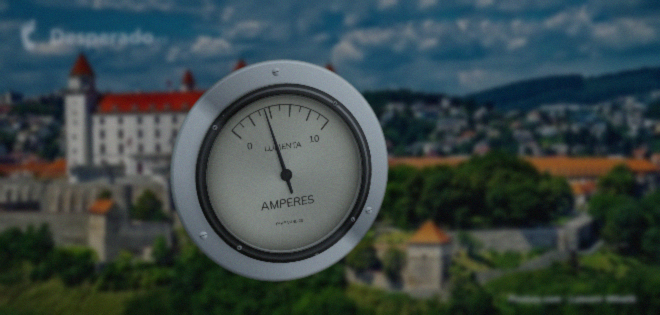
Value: 3.5,A
